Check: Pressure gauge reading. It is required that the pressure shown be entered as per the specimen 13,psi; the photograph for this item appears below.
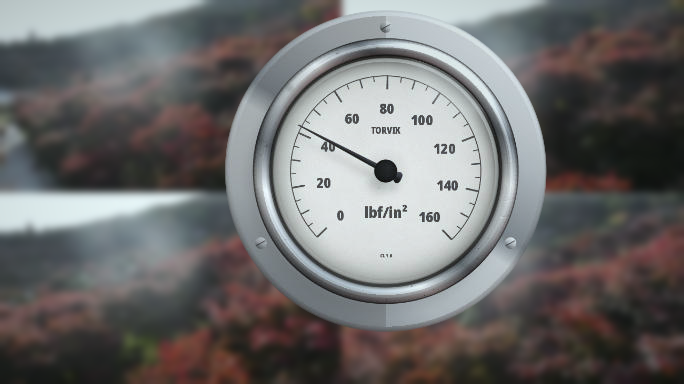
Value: 42.5,psi
